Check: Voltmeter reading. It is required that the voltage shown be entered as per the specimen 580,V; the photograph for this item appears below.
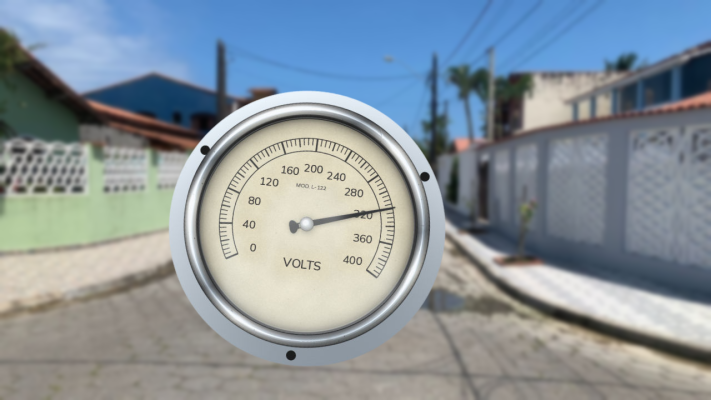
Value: 320,V
